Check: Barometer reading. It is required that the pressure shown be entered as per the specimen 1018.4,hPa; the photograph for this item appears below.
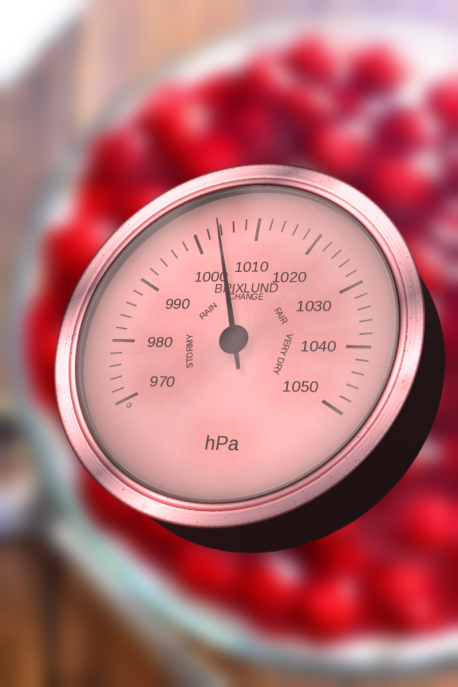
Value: 1004,hPa
